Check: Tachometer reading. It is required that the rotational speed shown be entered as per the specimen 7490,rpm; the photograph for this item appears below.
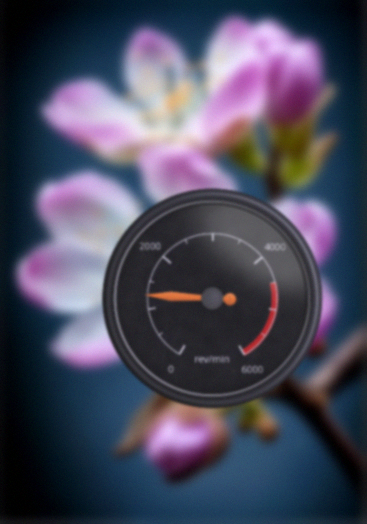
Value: 1250,rpm
